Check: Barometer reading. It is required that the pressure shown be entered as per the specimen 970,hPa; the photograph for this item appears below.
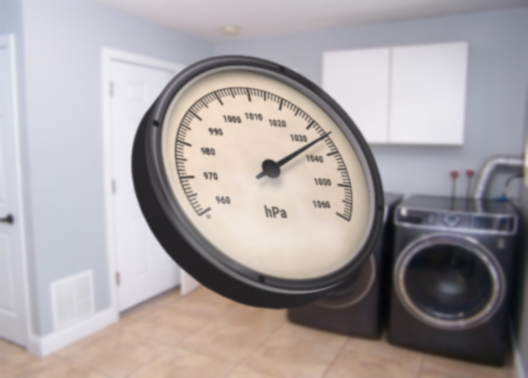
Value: 1035,hPa
